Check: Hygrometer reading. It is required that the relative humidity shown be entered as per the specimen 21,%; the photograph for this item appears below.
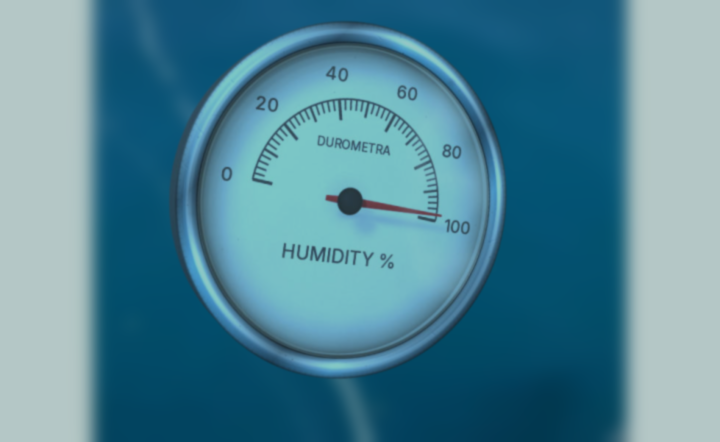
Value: 98,%
